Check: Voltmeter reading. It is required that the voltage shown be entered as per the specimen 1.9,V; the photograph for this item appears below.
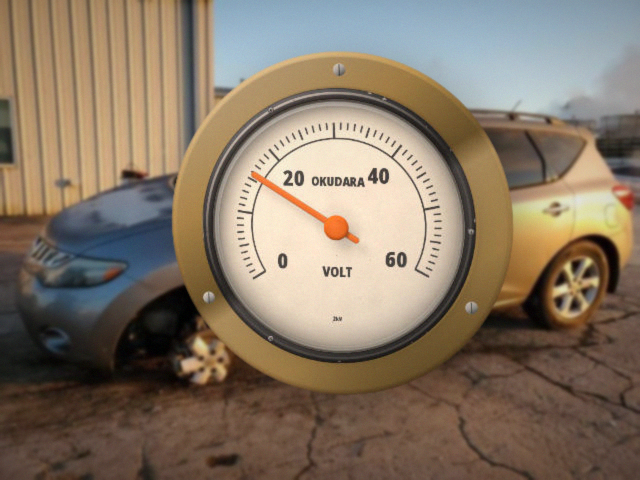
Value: 16,V
